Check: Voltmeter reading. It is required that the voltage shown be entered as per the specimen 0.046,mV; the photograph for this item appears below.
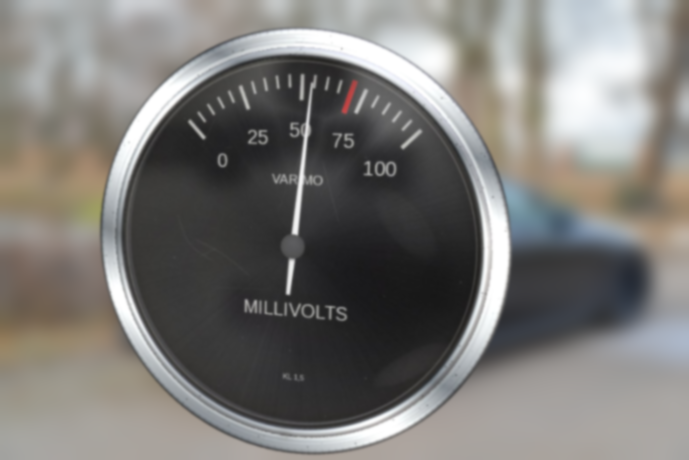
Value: 55,mV
